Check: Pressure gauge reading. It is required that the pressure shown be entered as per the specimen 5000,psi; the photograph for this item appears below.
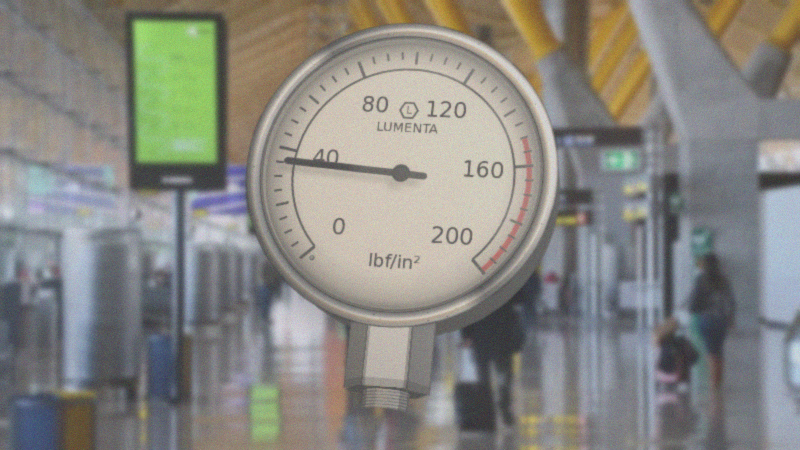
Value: 35,psi
